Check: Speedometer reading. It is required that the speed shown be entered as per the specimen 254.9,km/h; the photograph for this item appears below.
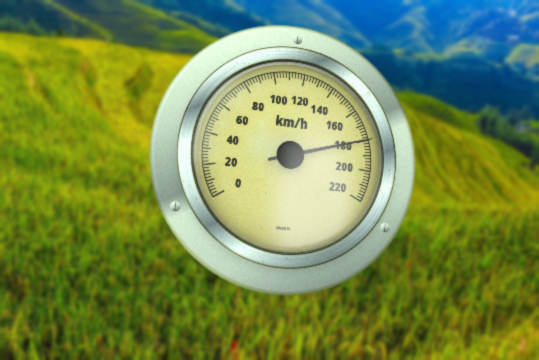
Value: 180,km/h
